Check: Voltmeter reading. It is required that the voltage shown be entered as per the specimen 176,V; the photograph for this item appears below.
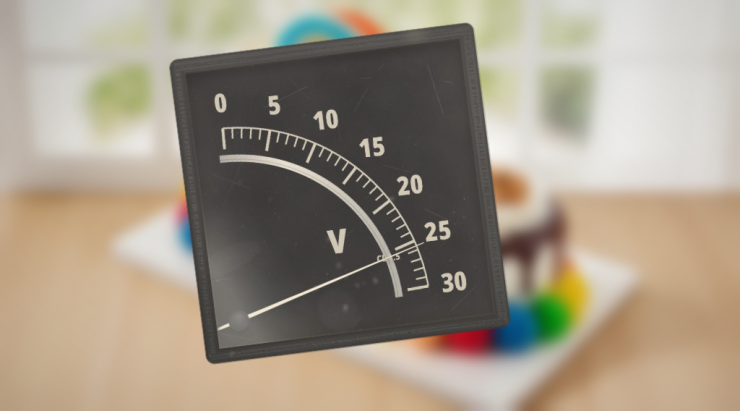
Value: 25.5,V
